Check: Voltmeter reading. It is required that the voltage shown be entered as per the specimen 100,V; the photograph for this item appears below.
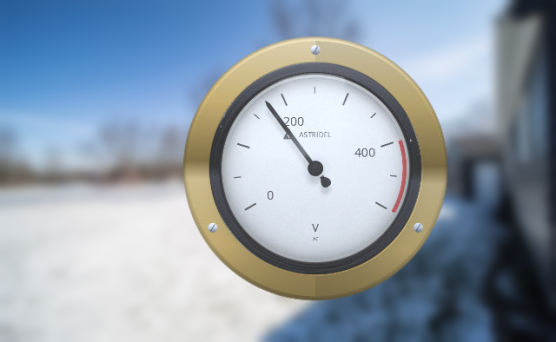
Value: 175,V
